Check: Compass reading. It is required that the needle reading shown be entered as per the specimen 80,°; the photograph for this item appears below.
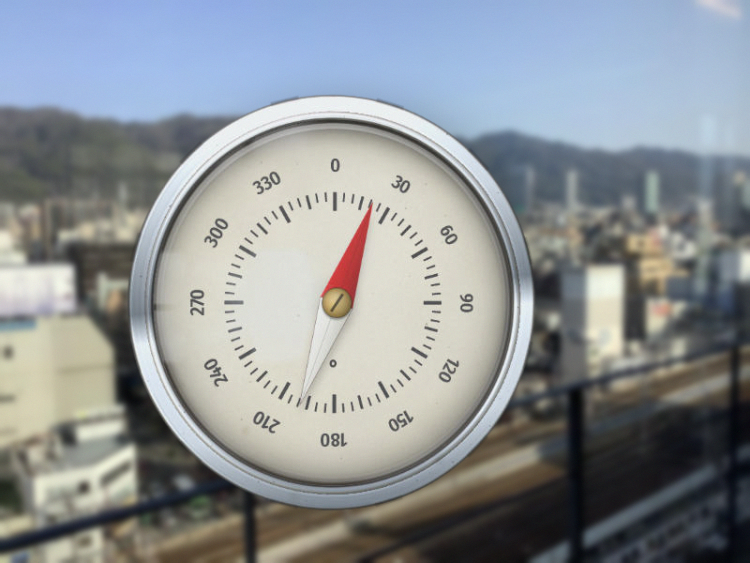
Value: 20,°
